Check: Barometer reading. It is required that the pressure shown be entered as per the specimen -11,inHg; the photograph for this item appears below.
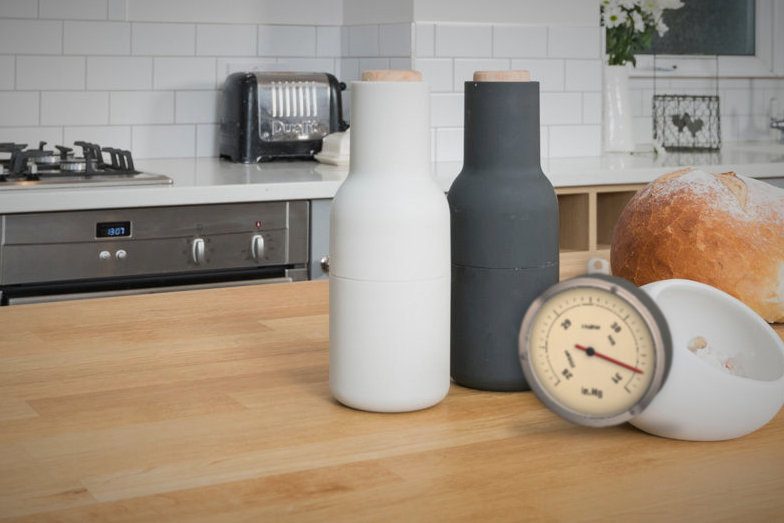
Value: 30.7,inHg
